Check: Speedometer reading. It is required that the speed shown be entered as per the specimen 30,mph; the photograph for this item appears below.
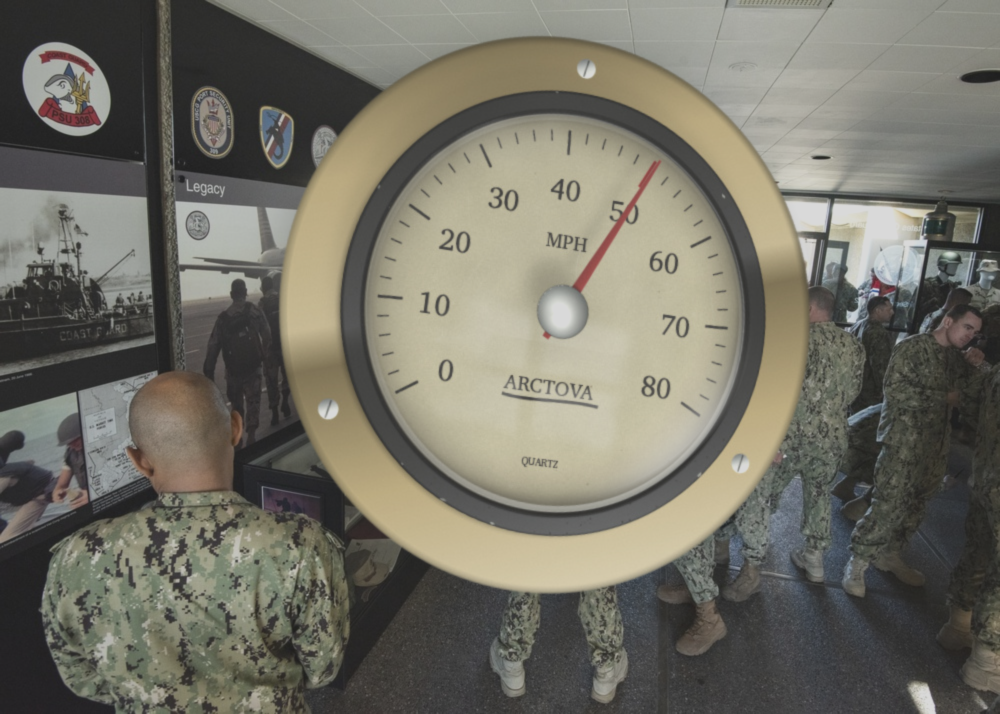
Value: 50,mph
